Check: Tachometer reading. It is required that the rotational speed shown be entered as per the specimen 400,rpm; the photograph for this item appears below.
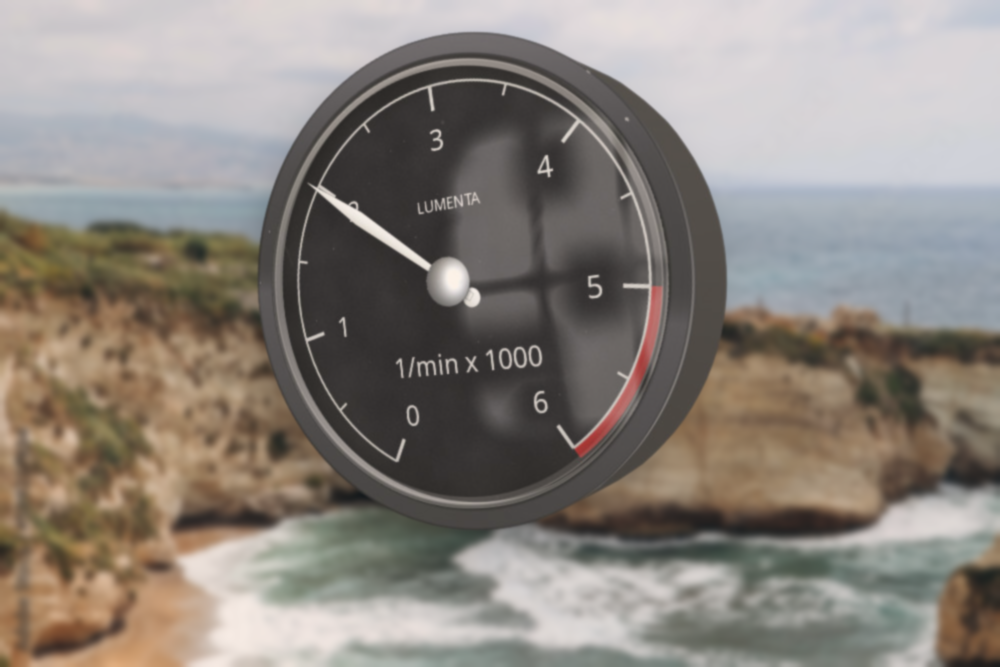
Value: 2000,rpm
